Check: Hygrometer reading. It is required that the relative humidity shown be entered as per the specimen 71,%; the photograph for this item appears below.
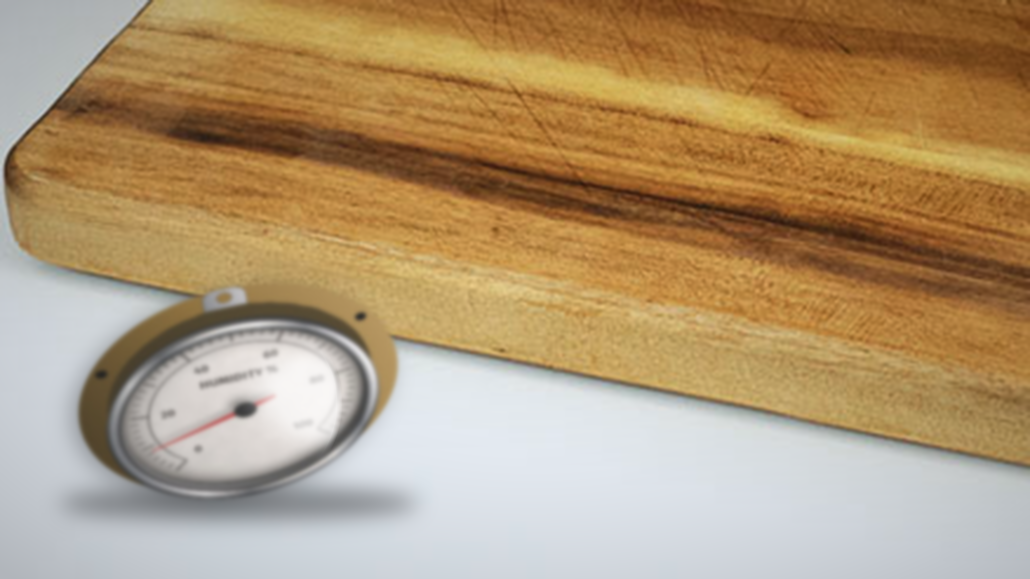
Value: 10,%
